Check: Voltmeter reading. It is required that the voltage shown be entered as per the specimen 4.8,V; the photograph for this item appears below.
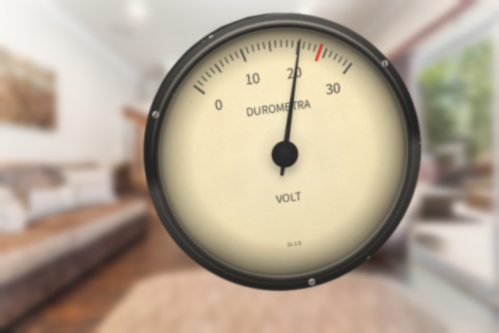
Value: 20,V
